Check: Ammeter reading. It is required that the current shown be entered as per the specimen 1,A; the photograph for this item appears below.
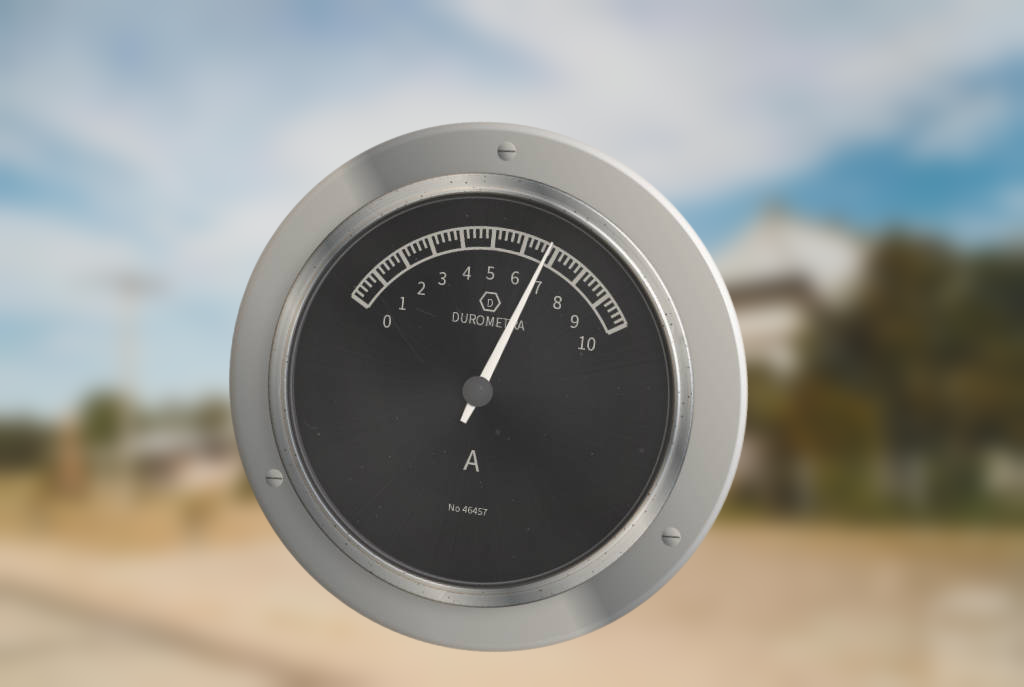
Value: 6.8,A
